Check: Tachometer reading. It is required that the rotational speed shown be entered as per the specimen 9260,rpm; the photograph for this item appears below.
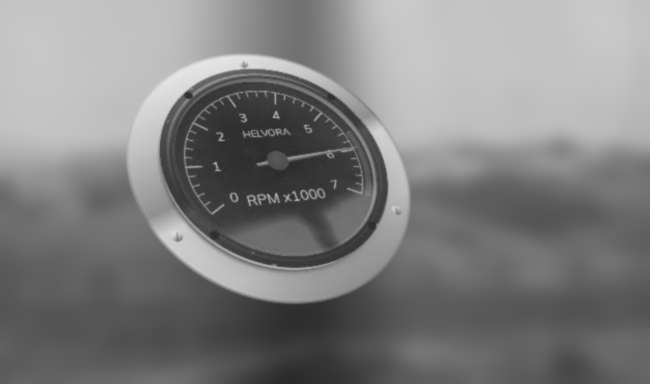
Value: 6000,rpm
